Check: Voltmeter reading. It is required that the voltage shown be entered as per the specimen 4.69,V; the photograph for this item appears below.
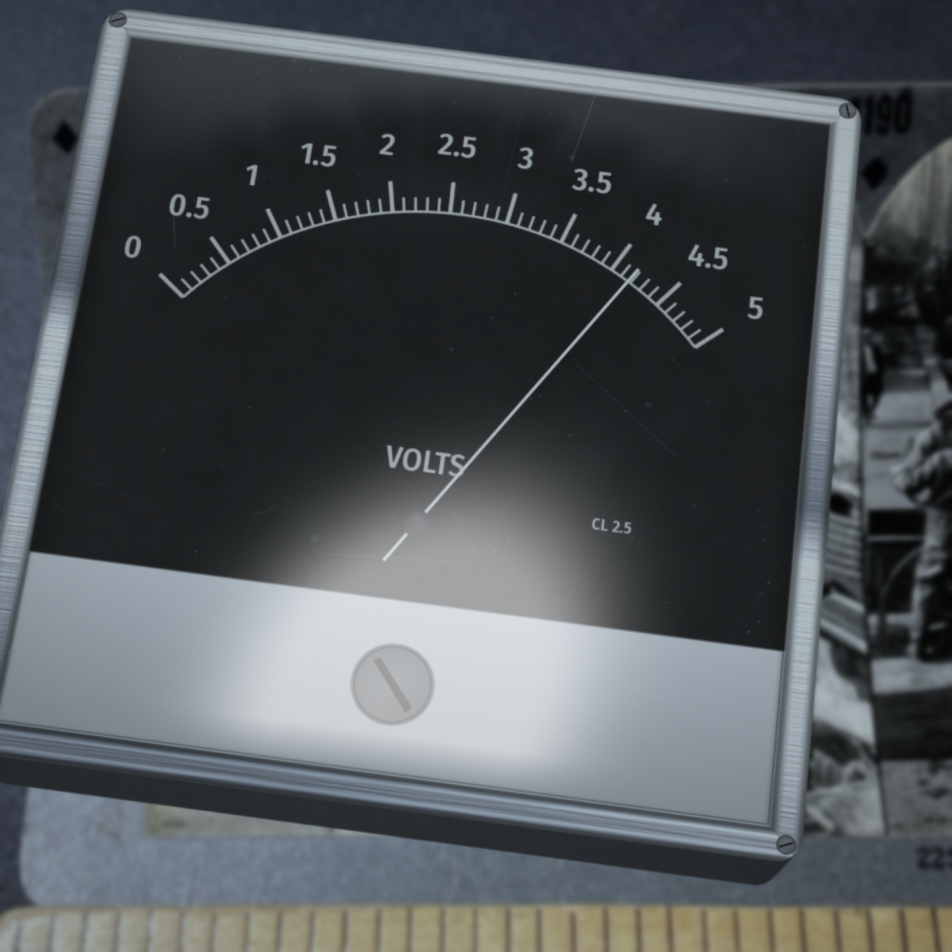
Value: 4.2,V
